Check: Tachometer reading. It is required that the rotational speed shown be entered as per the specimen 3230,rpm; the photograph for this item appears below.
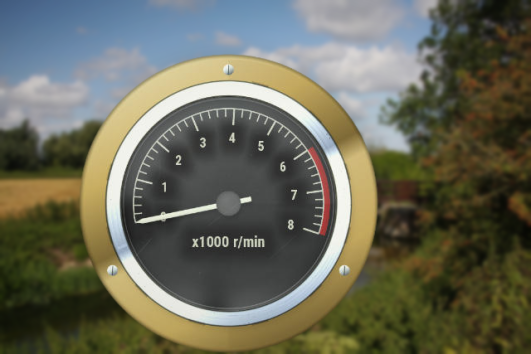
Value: 0,rpm
